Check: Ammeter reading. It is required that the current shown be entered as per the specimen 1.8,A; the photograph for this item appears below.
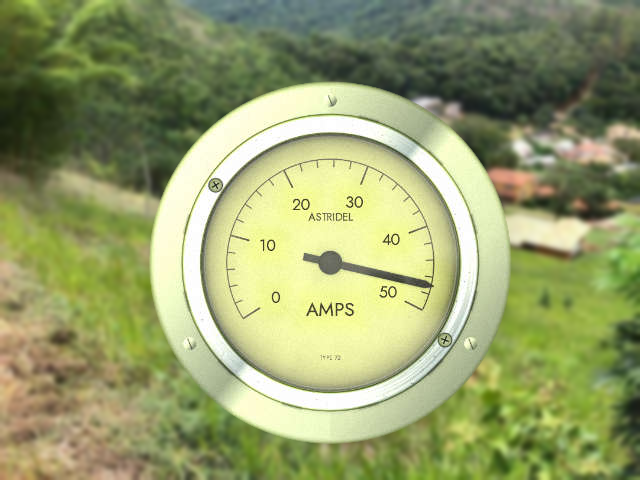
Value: 47,A
